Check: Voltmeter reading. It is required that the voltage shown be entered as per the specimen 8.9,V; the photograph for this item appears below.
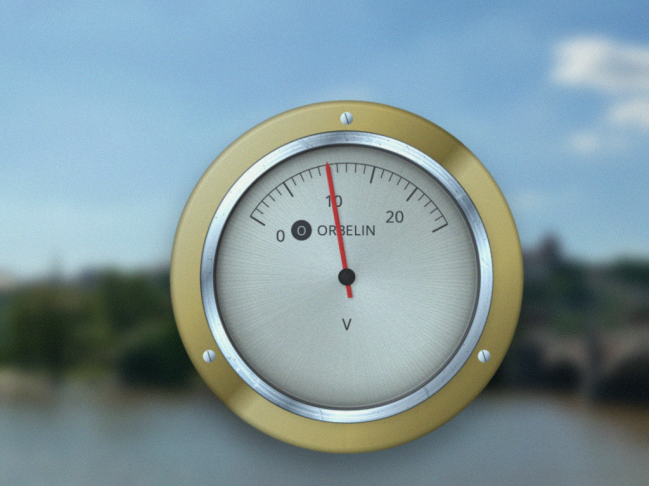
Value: 10,V
